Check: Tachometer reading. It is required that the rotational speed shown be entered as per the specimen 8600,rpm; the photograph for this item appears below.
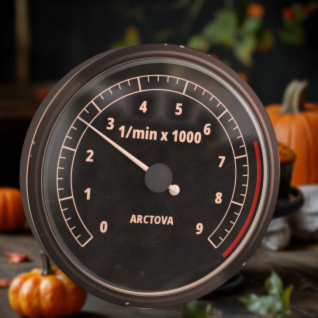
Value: 2600,rpm
